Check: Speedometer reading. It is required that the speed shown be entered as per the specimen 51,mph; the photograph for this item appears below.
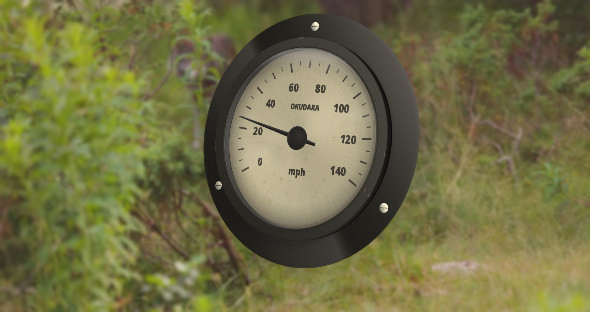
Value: 25,mph
